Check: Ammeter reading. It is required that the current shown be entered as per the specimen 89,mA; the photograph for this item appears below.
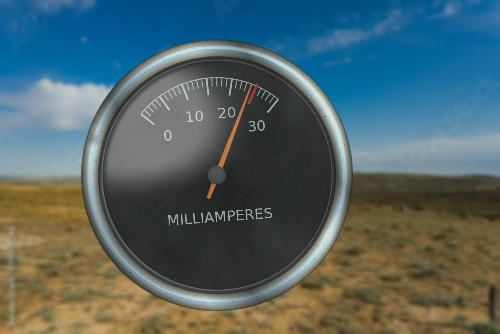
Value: 24,mA
